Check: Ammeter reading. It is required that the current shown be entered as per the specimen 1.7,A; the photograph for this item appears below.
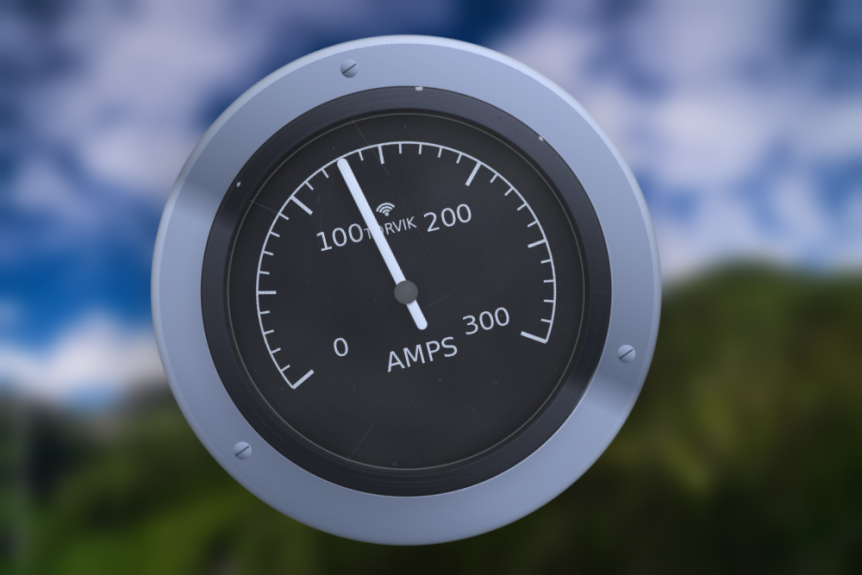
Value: 130,A
